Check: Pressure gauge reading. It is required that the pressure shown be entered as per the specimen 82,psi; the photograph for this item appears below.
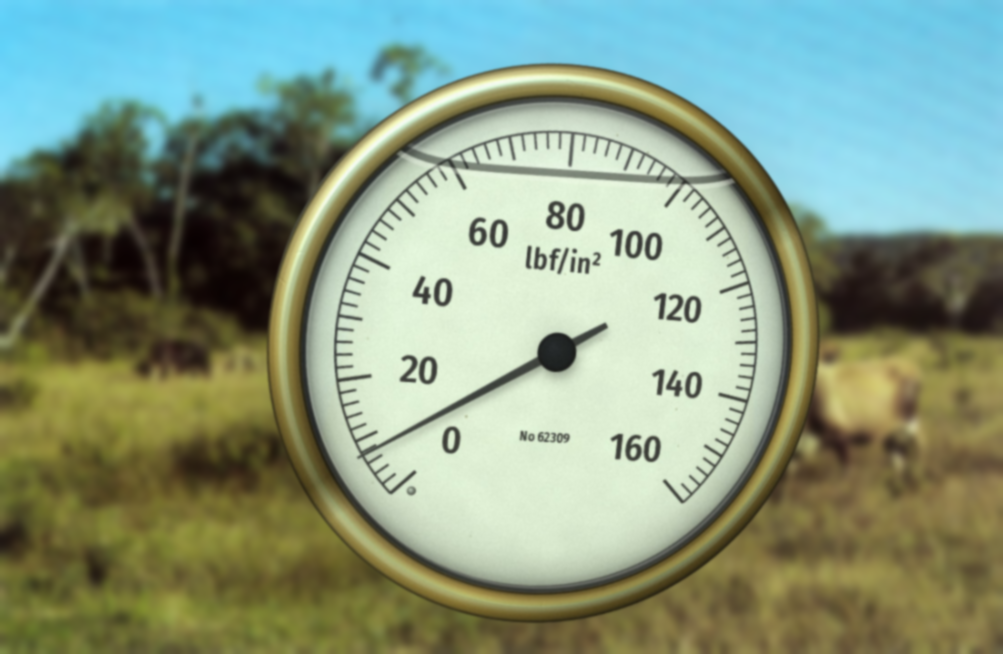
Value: 8,psi
